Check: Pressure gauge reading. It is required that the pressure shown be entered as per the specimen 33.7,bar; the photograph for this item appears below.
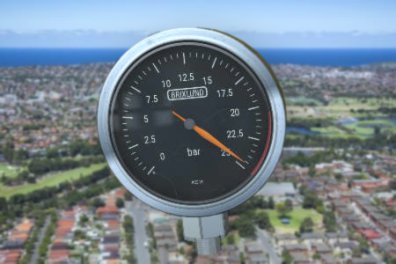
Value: 24.5,bar
